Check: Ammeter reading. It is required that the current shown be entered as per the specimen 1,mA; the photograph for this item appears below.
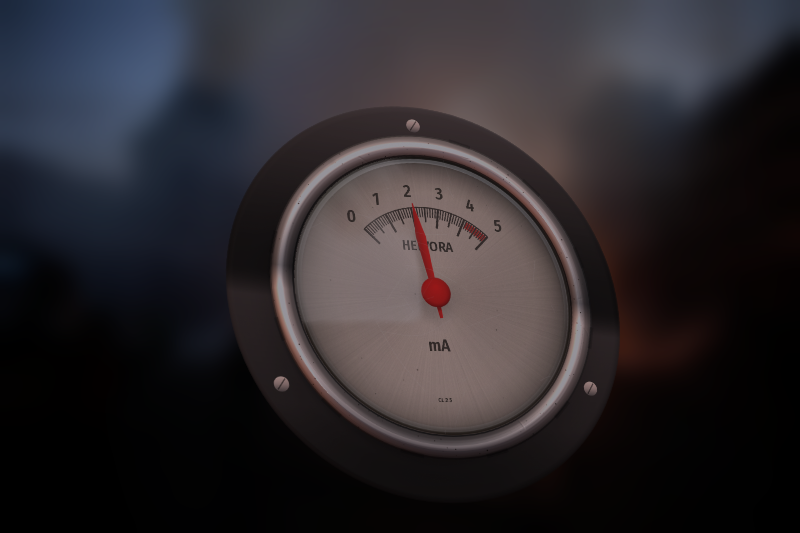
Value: 2,mA
